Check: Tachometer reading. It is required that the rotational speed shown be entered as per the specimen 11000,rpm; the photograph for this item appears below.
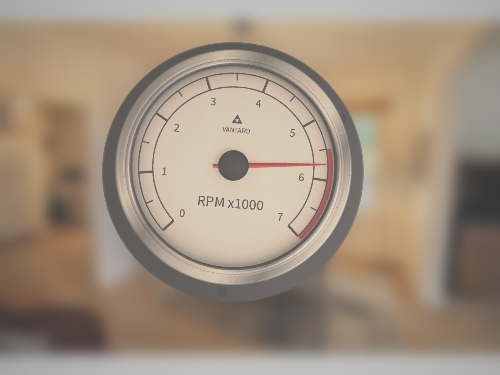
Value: 5750,rpm
